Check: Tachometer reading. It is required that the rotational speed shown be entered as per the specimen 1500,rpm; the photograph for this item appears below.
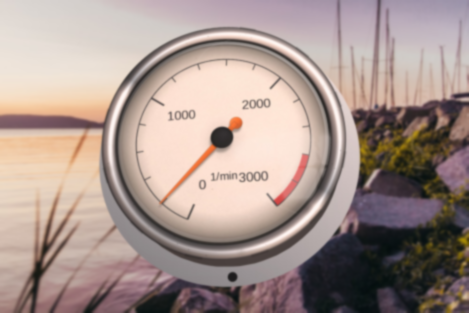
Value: 200,rpm
